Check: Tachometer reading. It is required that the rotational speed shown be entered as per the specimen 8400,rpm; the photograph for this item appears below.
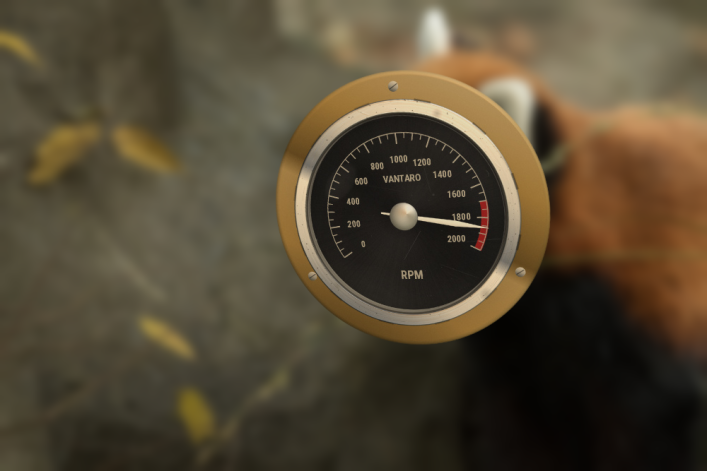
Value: 1850,rpm
